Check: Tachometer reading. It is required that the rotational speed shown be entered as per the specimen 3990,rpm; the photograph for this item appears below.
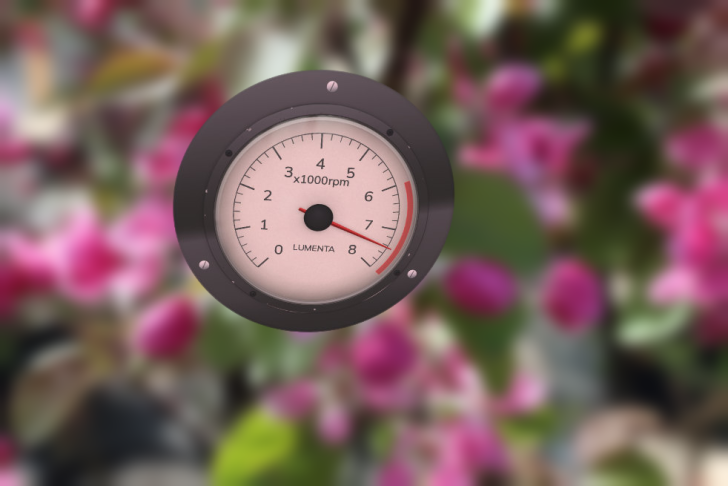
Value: 7400,rpm
